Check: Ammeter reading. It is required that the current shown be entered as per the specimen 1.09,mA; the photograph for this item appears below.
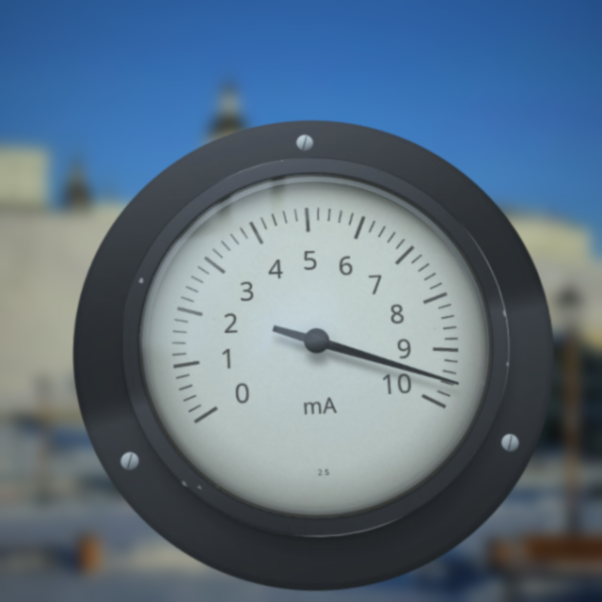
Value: 9.6,mA
